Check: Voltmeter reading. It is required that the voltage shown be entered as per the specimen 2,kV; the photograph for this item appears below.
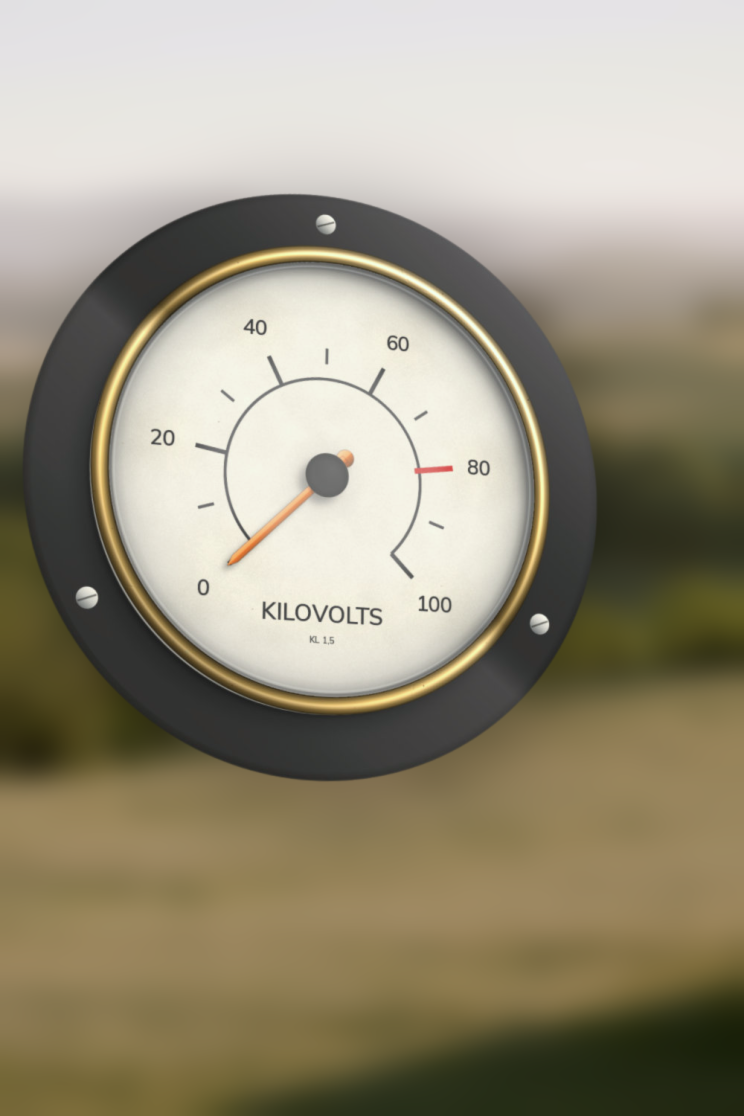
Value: 0,kV
